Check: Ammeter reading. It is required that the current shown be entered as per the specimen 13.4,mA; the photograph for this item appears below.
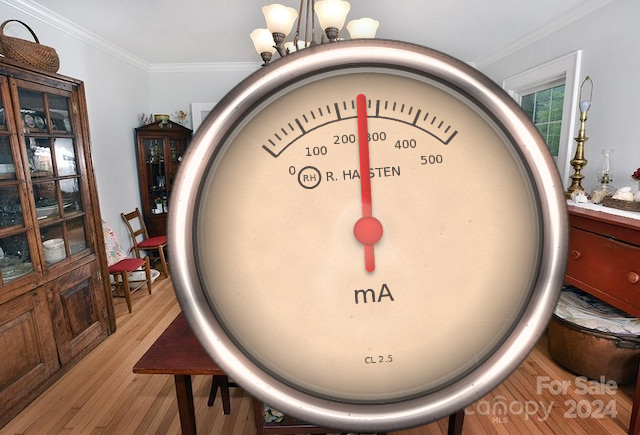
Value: 260,mA
